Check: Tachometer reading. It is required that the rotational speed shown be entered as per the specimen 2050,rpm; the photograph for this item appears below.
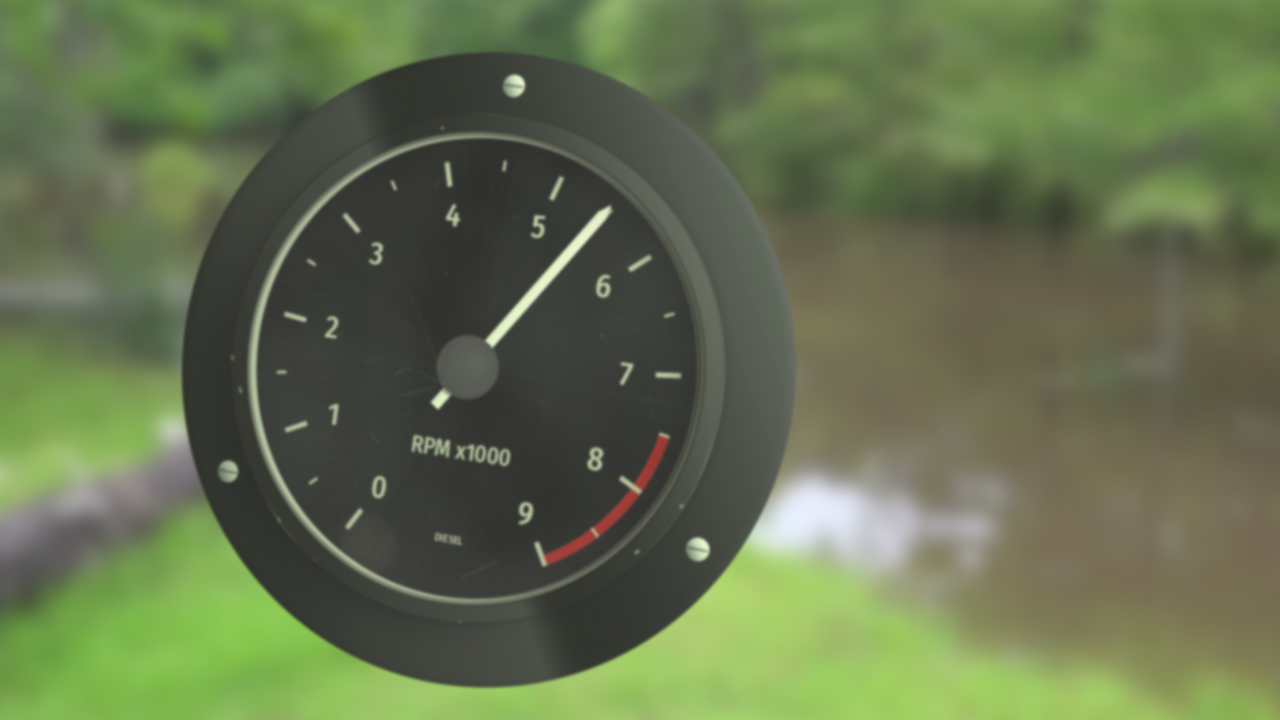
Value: 5500,rpm
